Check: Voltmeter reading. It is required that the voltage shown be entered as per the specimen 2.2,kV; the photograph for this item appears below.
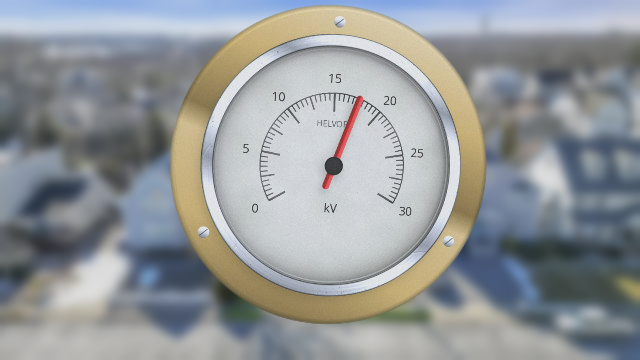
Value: 17.5,kV
